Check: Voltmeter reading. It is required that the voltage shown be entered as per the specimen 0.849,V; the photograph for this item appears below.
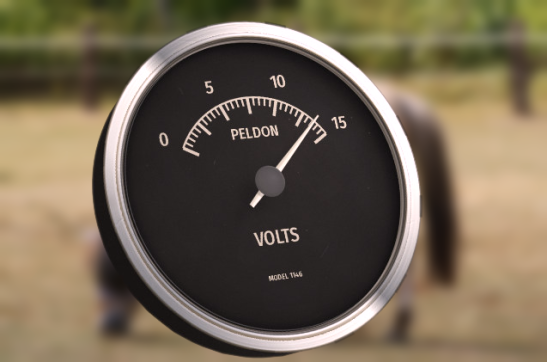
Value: 13.5,V
